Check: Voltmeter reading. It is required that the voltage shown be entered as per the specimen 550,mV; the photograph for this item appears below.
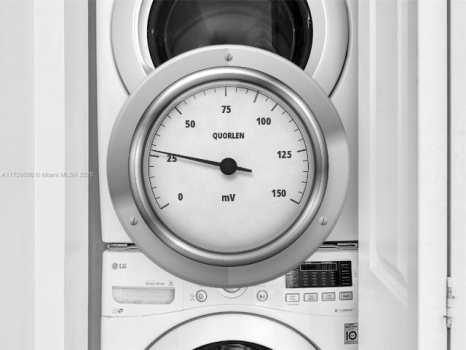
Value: 27.5,mV
